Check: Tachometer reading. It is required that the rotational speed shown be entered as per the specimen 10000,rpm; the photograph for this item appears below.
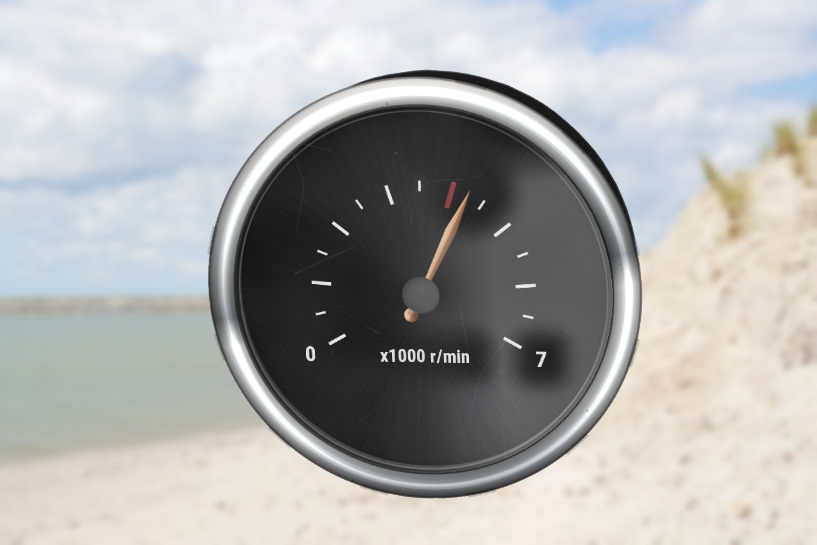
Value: 4250,rpm
